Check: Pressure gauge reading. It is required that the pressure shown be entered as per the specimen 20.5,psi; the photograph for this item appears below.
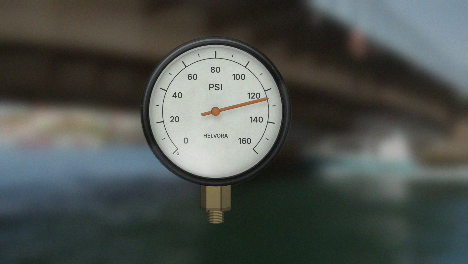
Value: 125,psi
